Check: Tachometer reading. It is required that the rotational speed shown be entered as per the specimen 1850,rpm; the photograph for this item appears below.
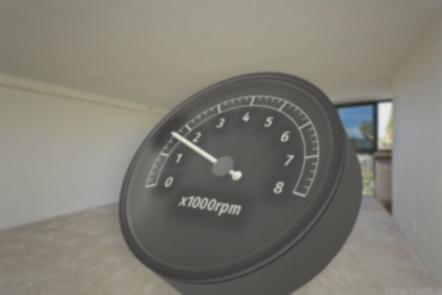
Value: 1600,rpm
